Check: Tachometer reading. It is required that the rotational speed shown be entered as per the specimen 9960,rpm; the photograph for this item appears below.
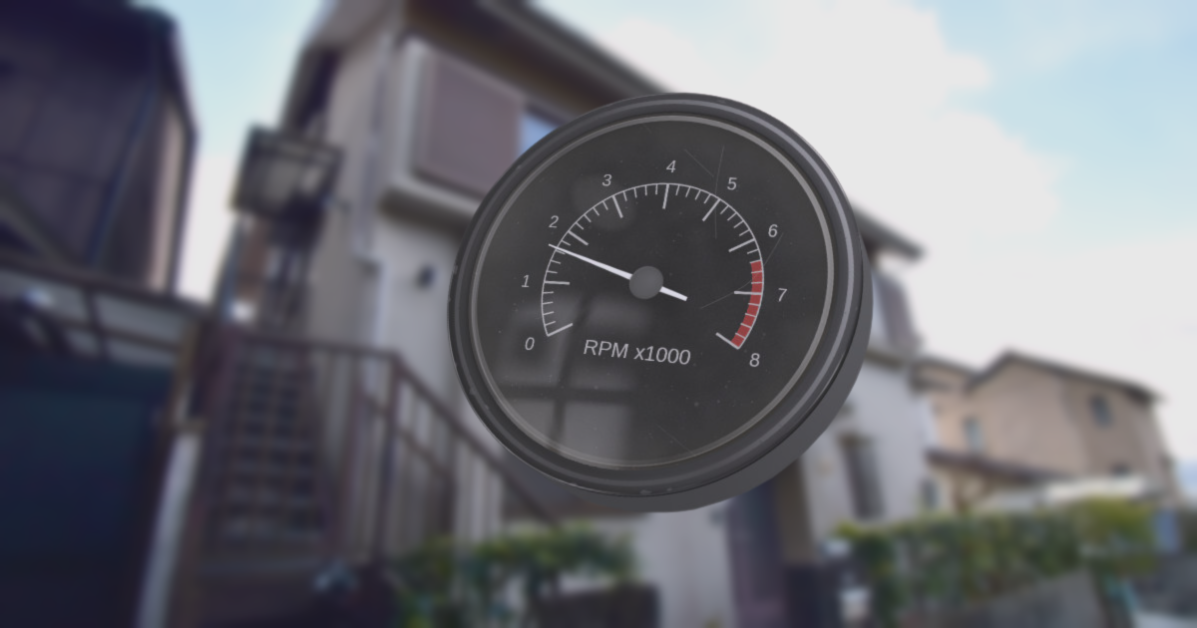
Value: 1600,rpm
